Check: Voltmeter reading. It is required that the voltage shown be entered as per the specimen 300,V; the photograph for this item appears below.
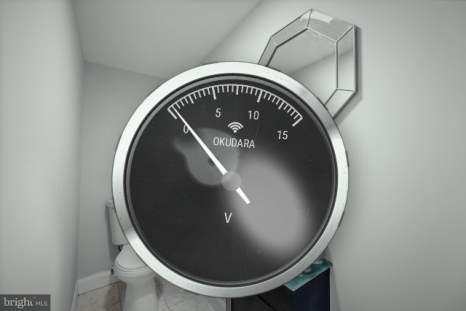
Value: 0.5,V
